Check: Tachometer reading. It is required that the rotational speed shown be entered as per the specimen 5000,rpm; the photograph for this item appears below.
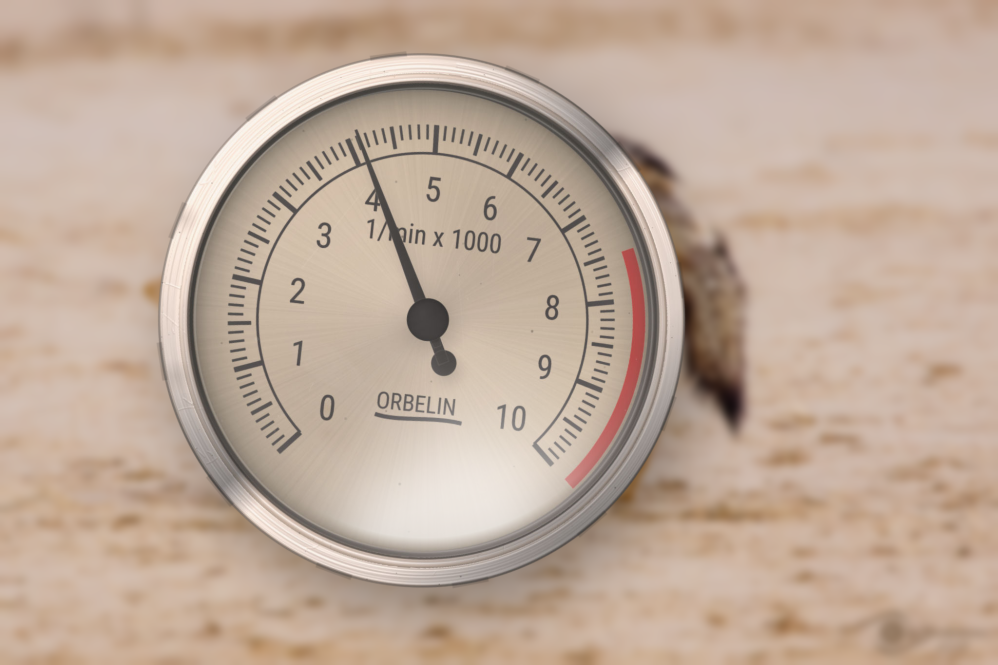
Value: 4100,rpm
